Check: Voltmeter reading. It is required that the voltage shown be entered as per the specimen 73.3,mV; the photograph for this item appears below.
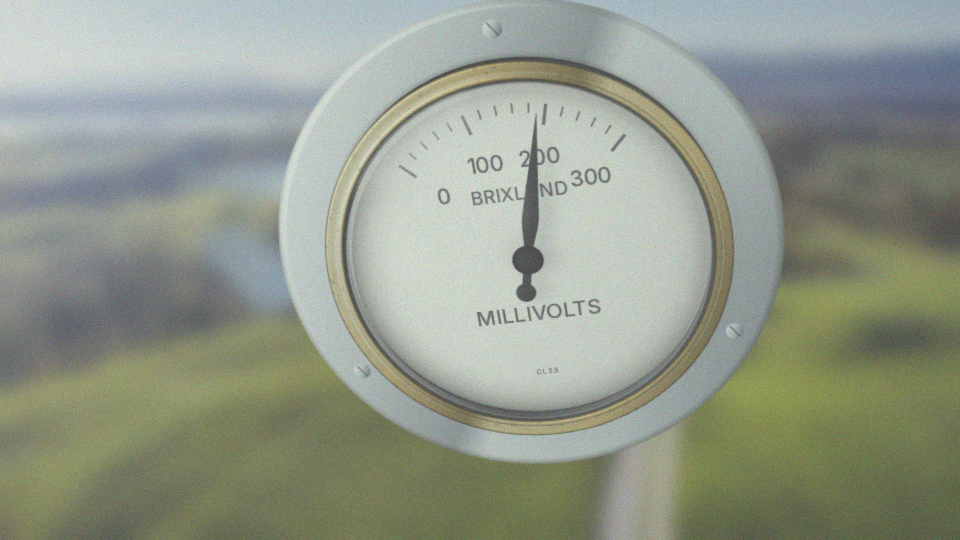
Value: 190,mV
